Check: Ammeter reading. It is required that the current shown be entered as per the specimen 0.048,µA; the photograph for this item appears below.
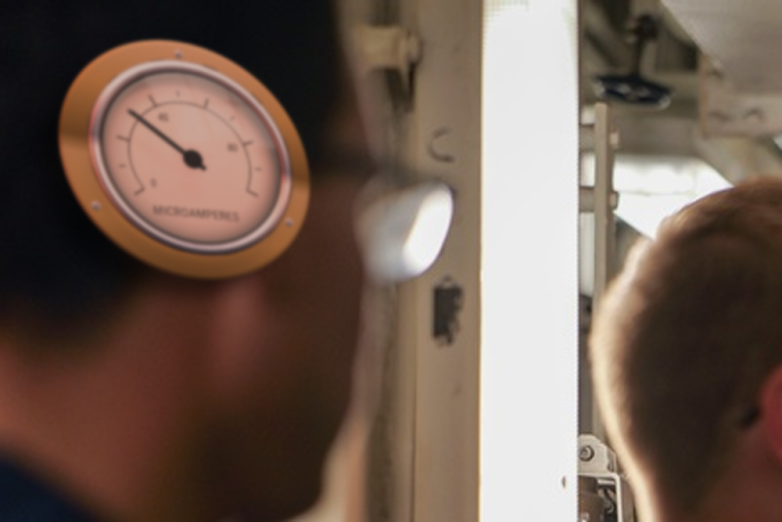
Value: 30,µA
